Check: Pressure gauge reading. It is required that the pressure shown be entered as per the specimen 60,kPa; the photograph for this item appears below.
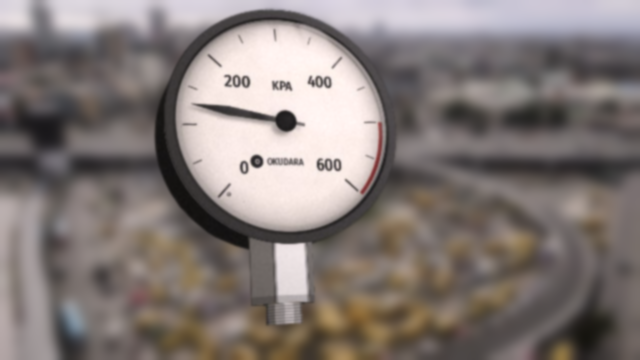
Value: 125,kPa
